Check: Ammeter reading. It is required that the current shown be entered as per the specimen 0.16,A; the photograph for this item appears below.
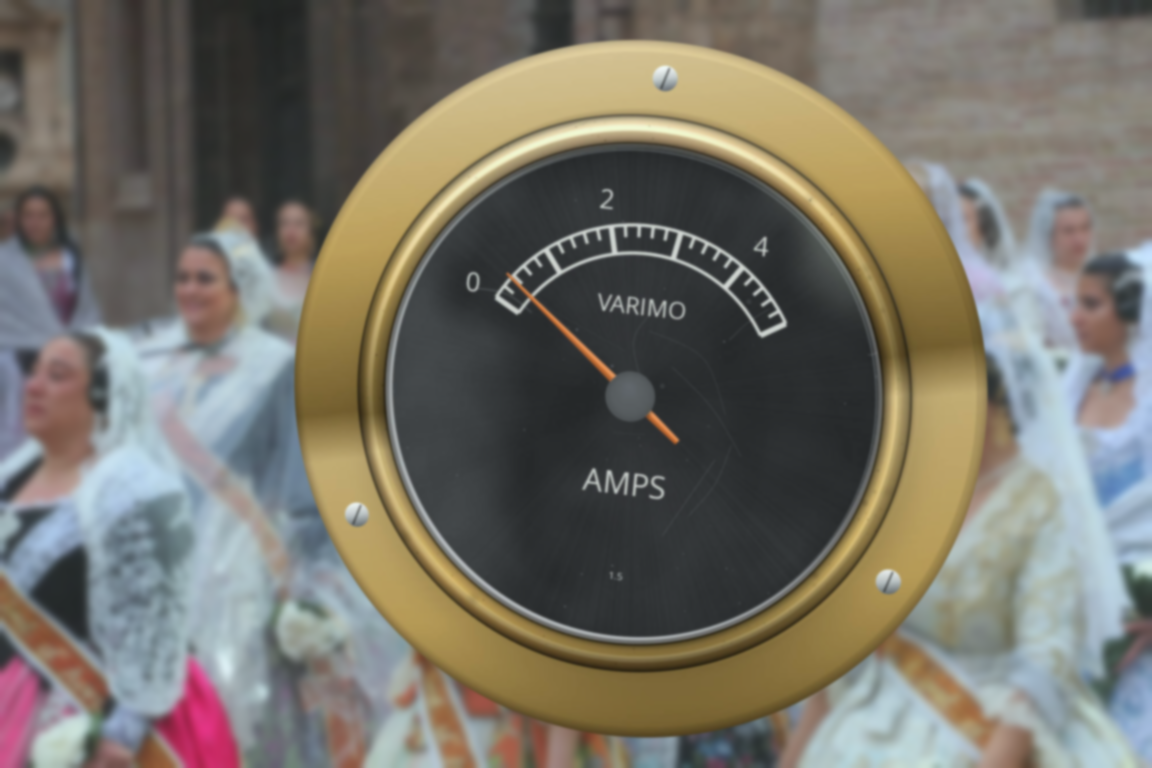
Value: 0.4,A
